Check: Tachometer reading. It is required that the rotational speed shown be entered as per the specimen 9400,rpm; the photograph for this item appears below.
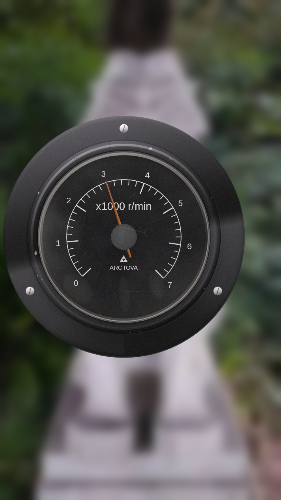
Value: 3000,rpm
